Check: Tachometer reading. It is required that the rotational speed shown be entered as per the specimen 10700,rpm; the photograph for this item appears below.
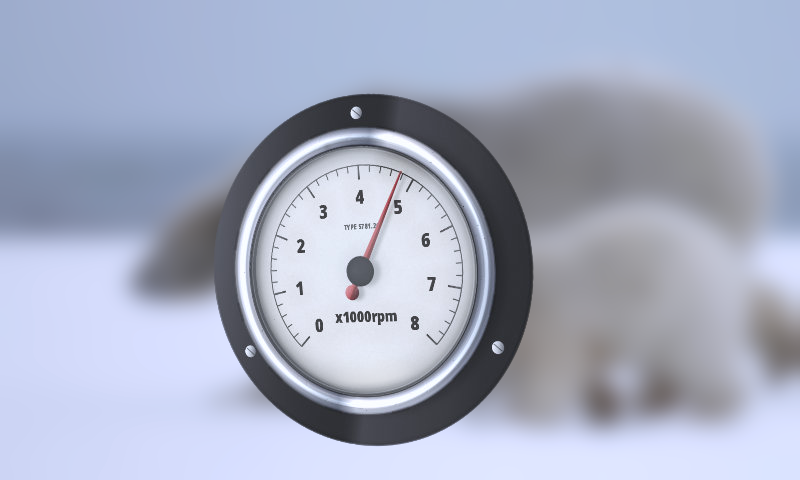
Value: 4800,rpm
